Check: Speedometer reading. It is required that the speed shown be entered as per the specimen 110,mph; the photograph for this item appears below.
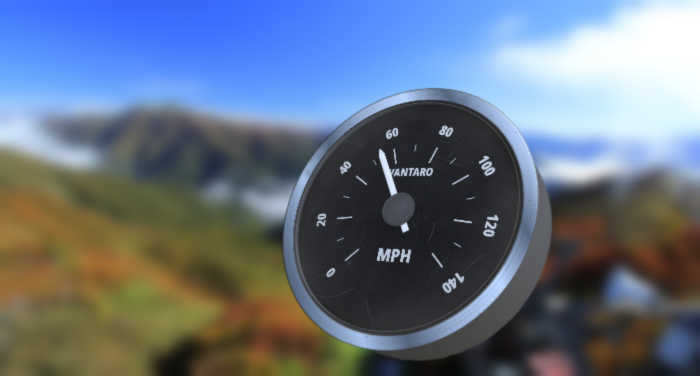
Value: 55,mph
